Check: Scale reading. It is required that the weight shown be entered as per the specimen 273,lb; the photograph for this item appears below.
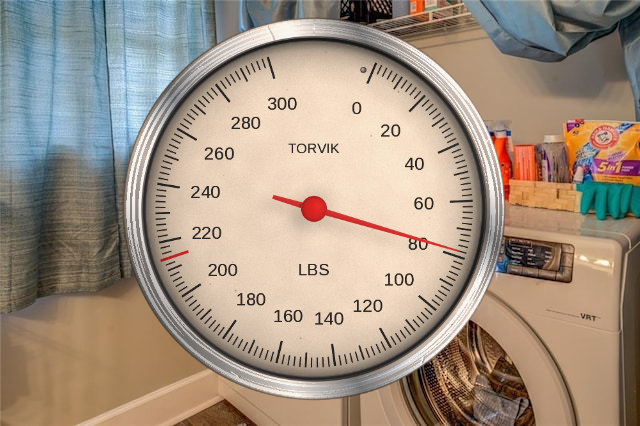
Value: 78,lb
